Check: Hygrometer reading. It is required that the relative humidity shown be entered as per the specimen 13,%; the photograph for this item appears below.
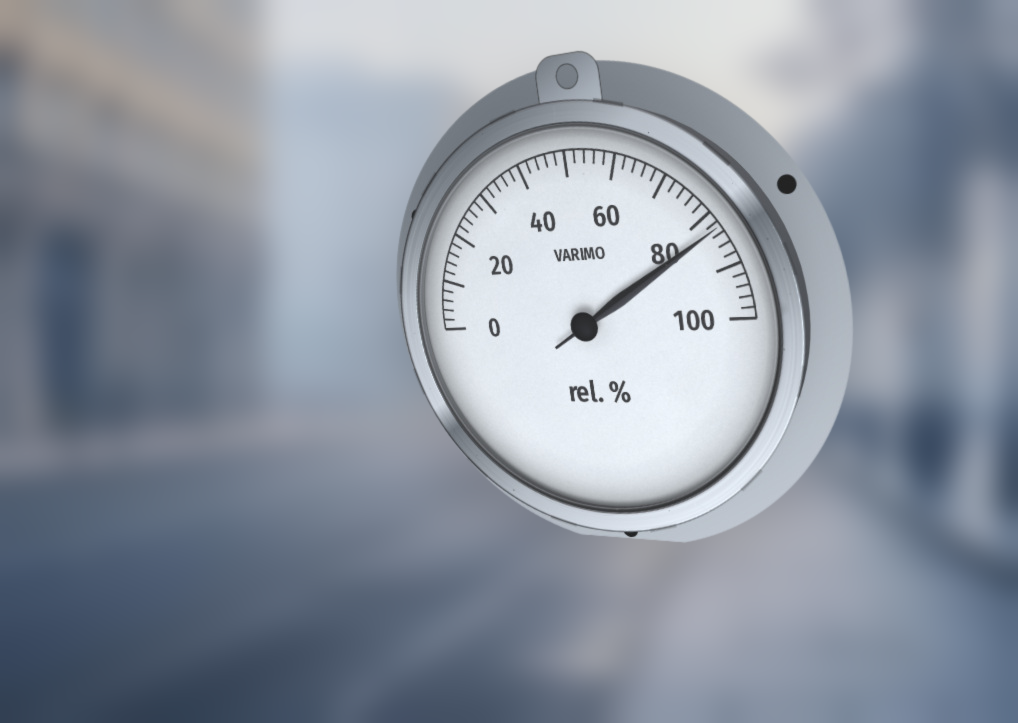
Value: 83,%
